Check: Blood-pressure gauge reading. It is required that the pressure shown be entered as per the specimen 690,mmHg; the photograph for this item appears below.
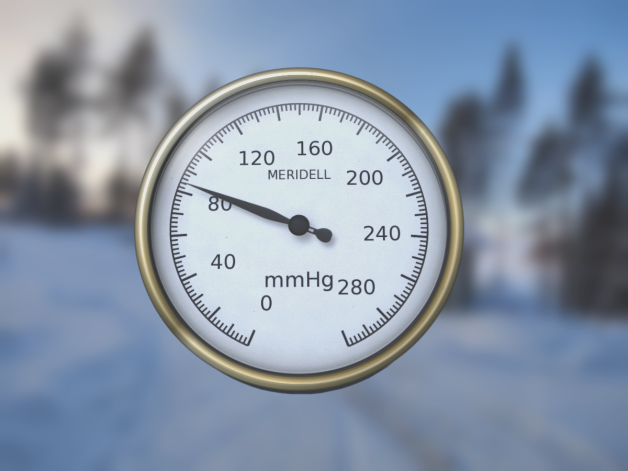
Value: 84,mmHg
